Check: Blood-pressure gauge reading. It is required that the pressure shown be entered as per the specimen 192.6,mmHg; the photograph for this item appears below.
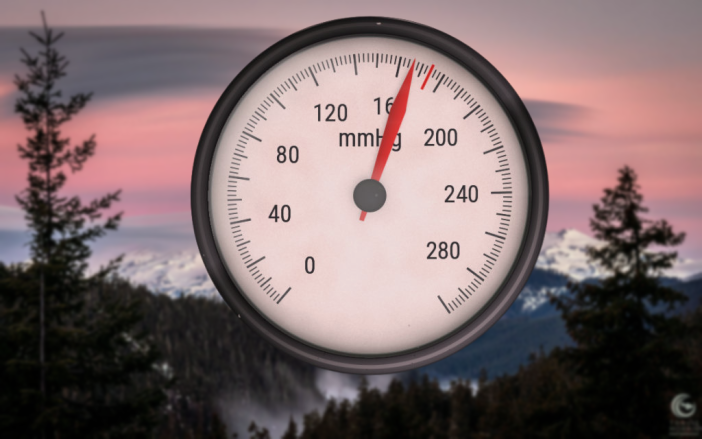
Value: 166,mmHg
